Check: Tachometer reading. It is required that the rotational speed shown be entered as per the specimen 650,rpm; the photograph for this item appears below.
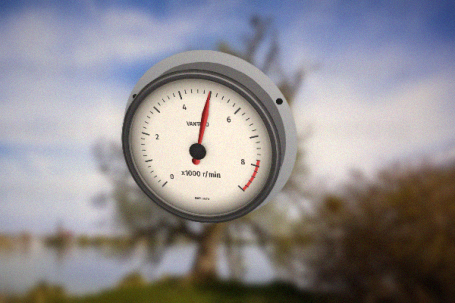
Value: 5000,rpm
